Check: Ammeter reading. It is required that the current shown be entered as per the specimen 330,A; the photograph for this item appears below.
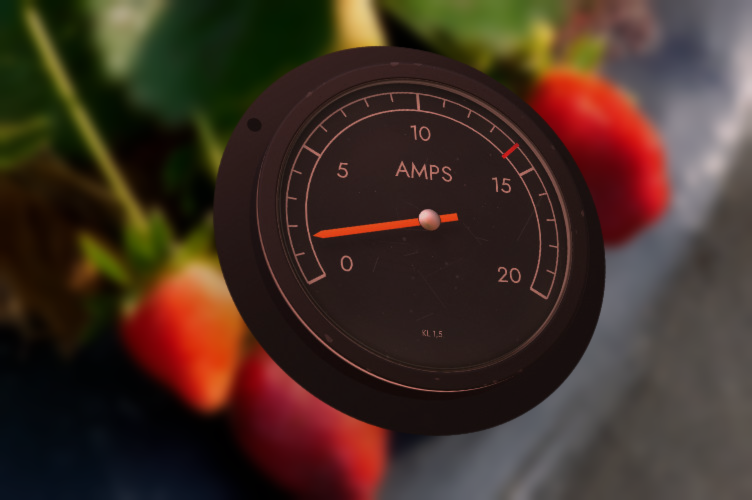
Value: 1.5,A
